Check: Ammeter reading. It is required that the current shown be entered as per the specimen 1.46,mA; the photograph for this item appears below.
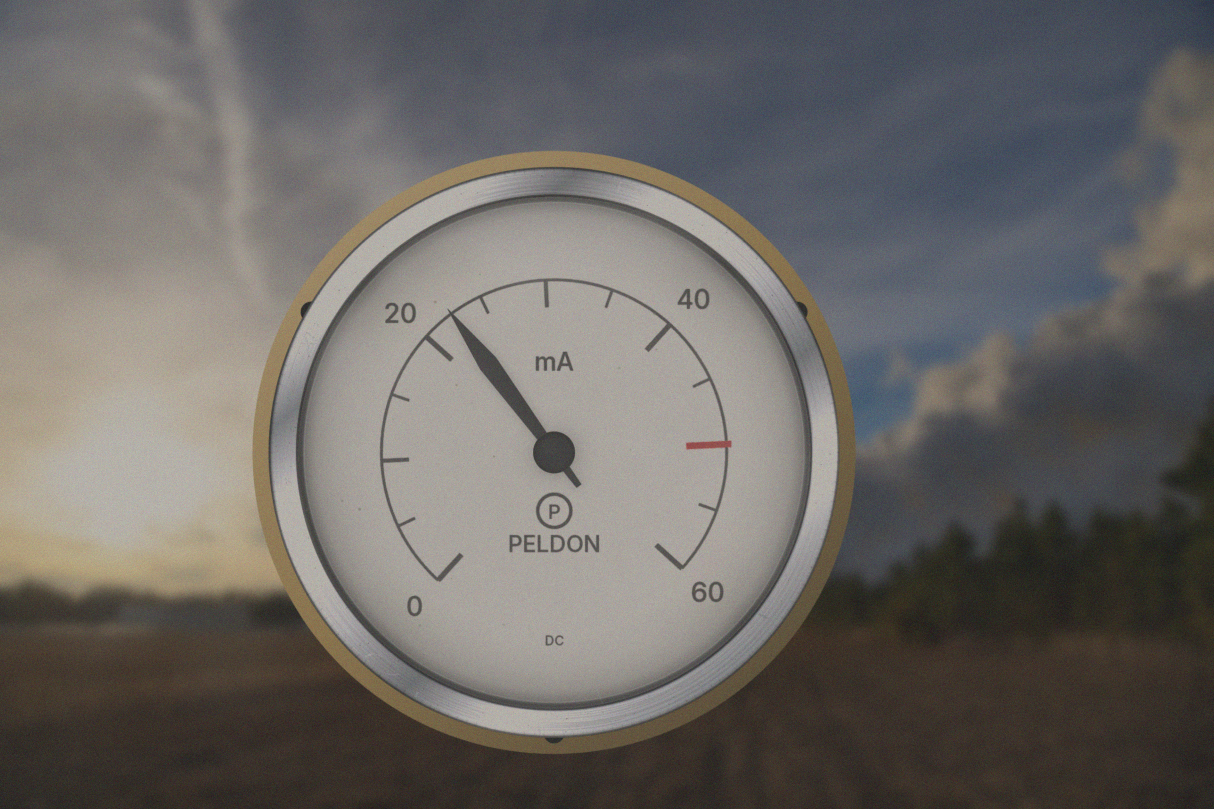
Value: 22.5,mA
